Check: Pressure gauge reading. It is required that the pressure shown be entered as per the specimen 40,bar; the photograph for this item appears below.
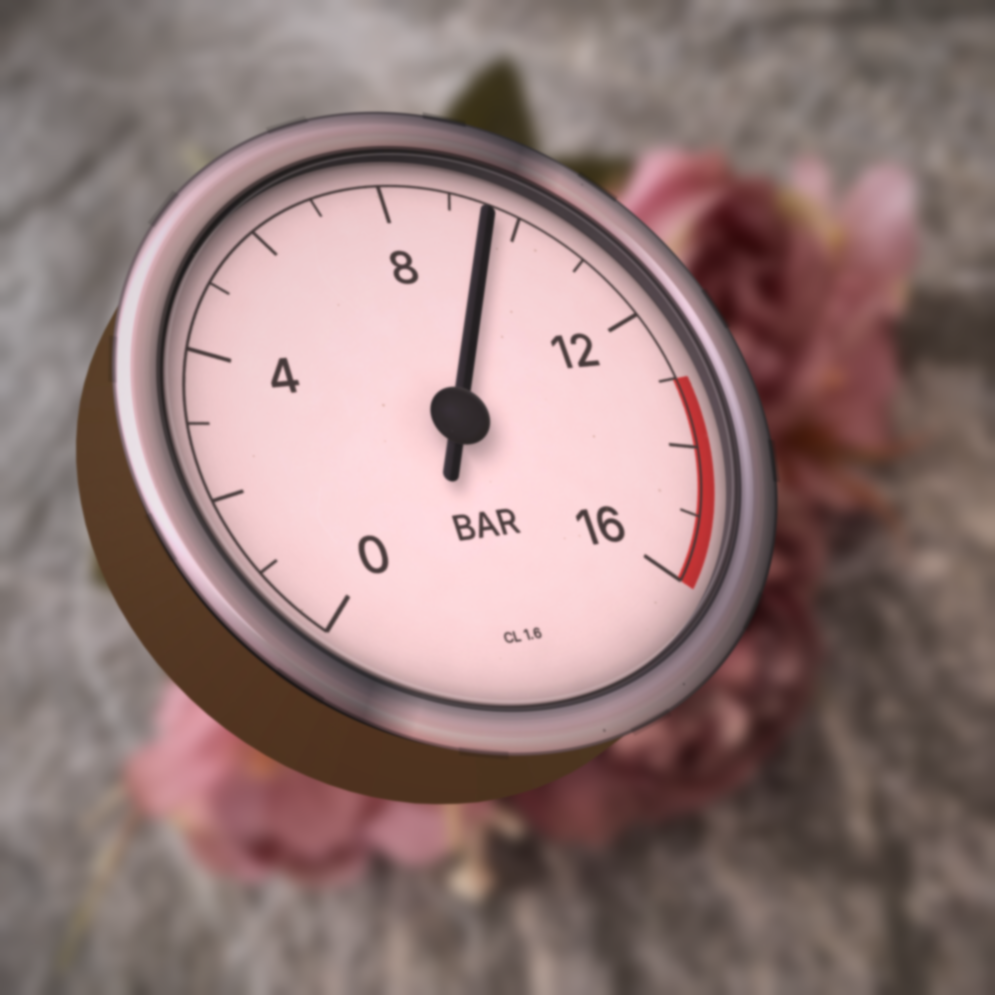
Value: 9.5,bar
